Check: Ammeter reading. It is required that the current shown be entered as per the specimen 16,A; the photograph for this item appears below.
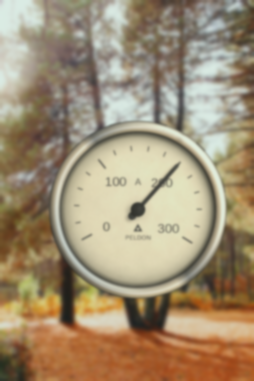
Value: 200,A
